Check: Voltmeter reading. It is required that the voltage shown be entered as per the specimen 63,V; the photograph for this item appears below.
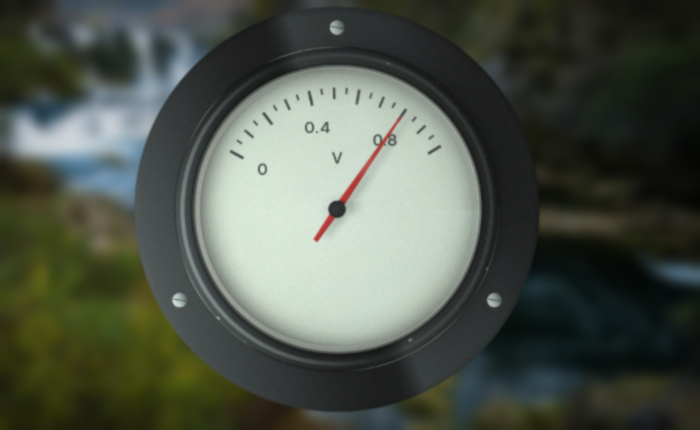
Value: 0.8,V
